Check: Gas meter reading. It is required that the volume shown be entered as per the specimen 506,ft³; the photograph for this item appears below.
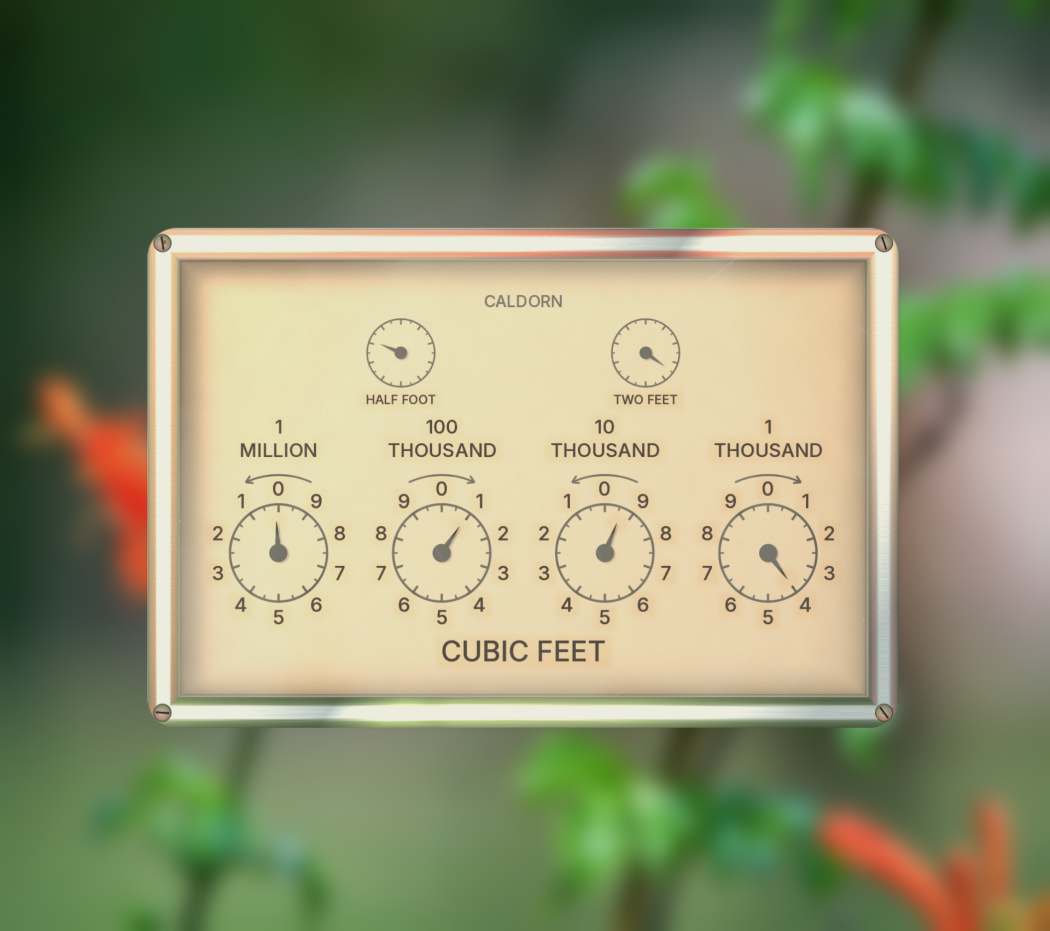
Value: 9400,ft³
